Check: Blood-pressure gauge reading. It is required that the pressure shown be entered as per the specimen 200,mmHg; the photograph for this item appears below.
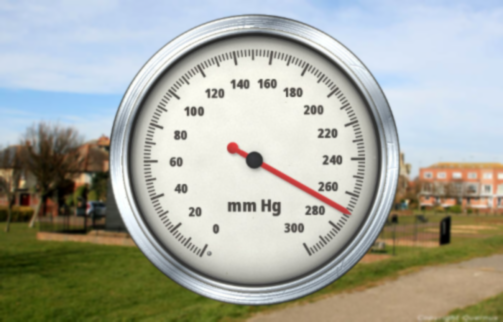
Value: 270,mmHg
